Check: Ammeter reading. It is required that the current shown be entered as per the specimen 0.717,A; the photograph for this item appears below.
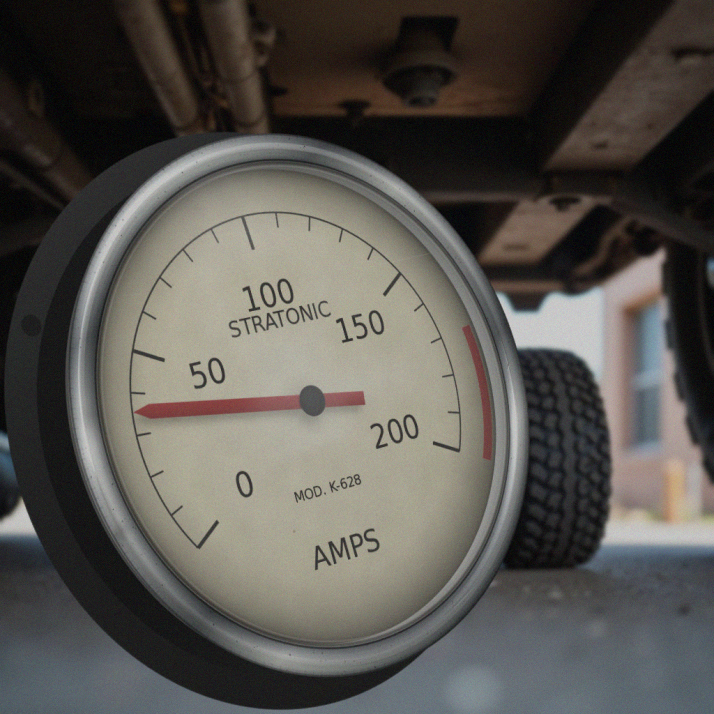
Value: 35,A
